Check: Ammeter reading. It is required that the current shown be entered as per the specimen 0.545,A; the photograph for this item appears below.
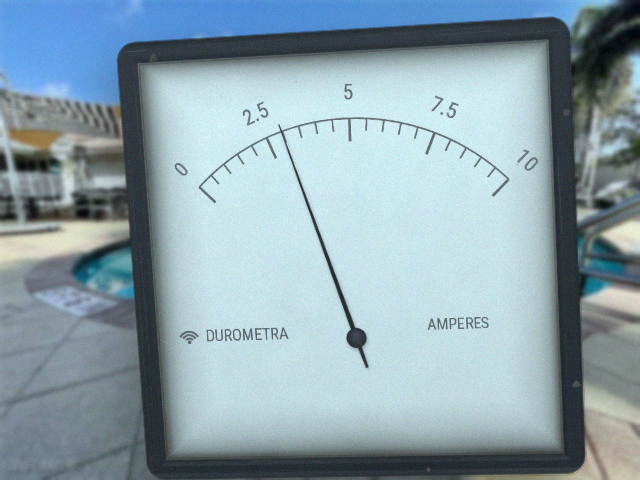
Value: 3,A
